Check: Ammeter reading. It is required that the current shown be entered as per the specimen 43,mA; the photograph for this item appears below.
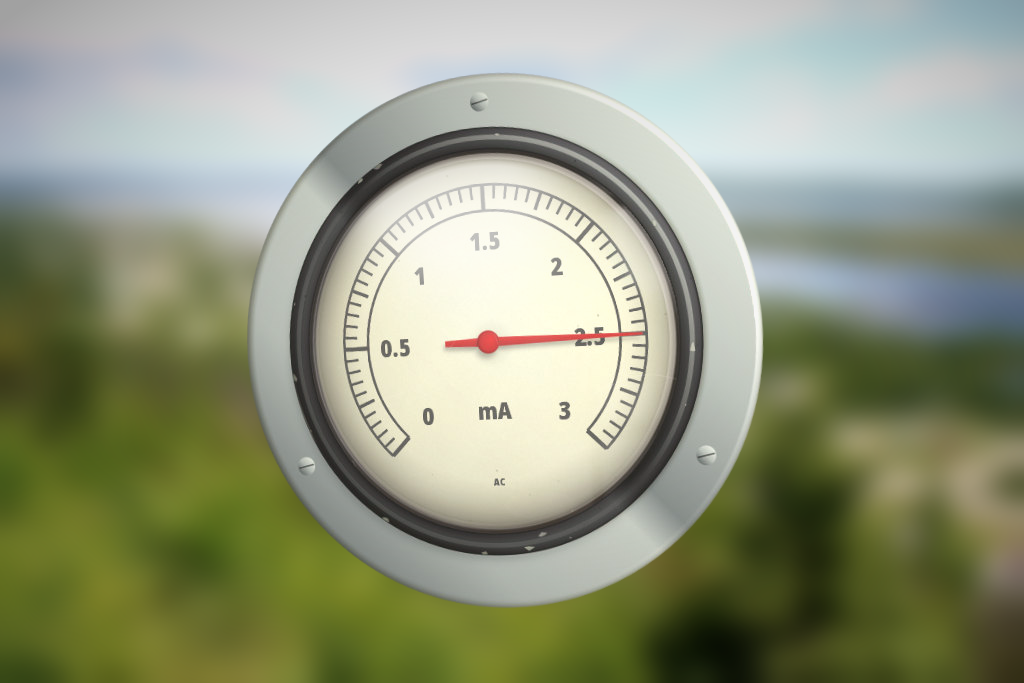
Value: 2.5,mA
